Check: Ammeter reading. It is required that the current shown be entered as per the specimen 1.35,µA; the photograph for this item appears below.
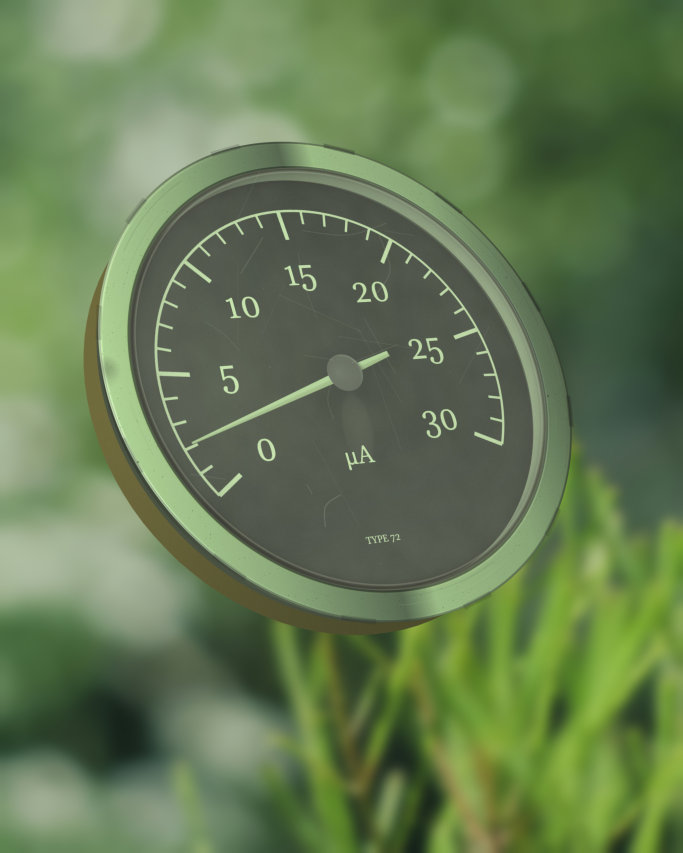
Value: 2,µA
